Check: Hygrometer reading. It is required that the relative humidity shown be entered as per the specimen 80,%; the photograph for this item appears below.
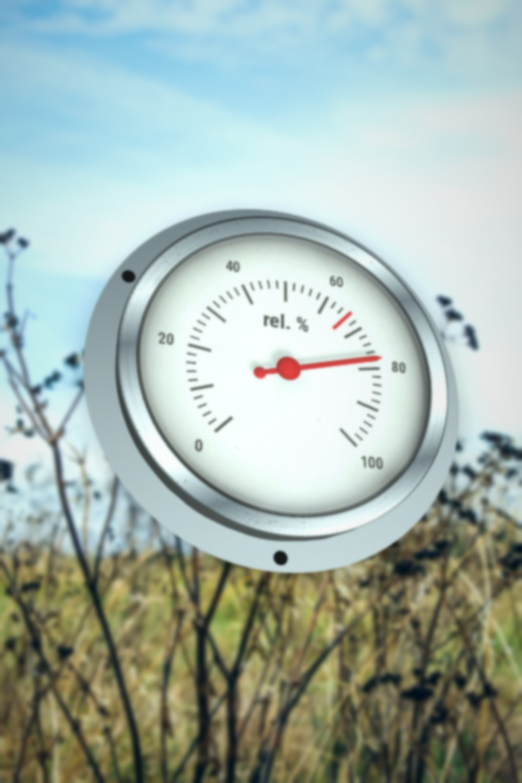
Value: 78,%
